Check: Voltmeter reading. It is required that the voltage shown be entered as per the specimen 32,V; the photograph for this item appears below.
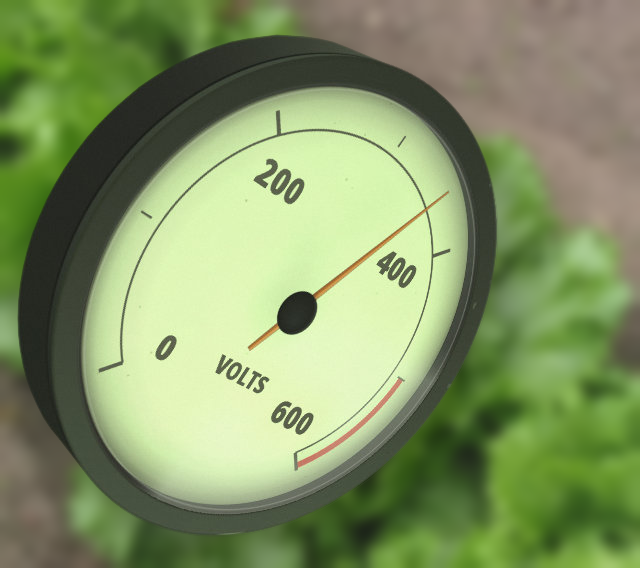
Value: 350,V
